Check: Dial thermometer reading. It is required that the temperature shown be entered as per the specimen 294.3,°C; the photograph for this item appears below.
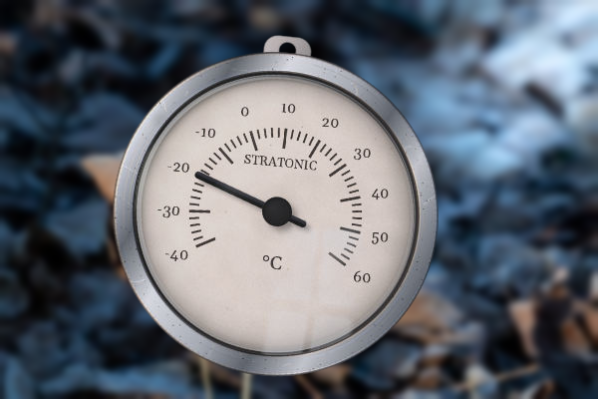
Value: -20,°C
